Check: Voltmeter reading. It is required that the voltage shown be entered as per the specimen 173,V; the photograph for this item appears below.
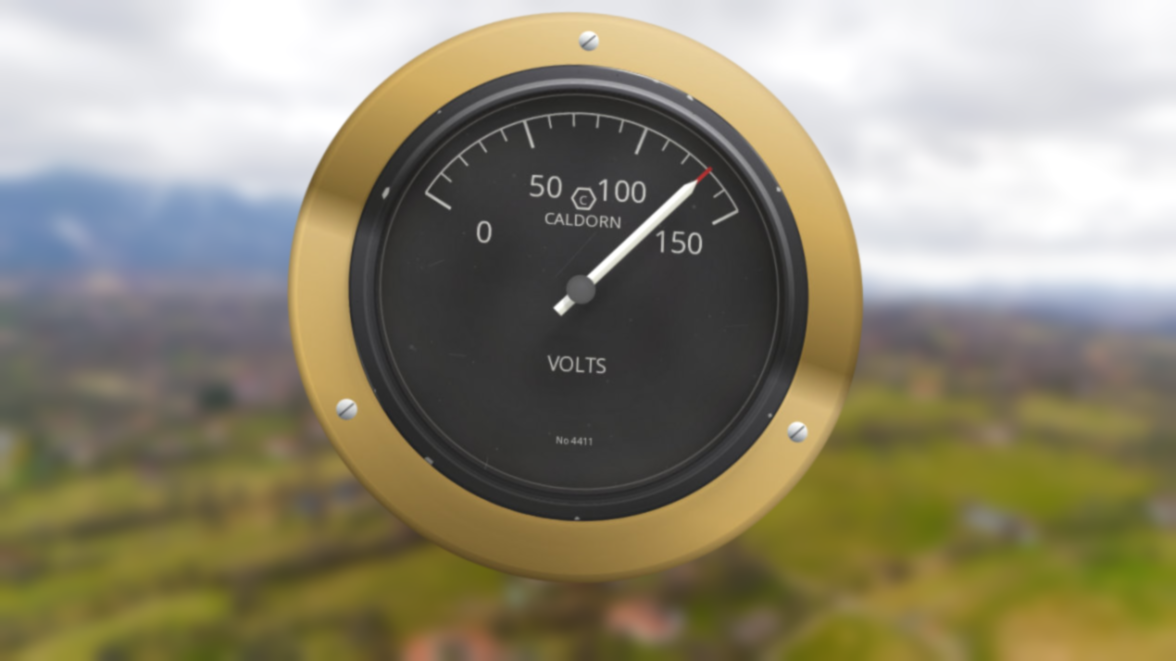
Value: 130,V
